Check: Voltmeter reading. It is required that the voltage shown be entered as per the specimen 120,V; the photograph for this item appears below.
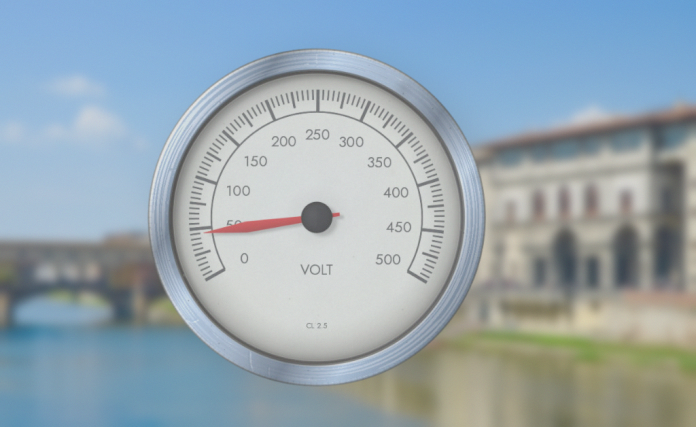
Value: 45,V
